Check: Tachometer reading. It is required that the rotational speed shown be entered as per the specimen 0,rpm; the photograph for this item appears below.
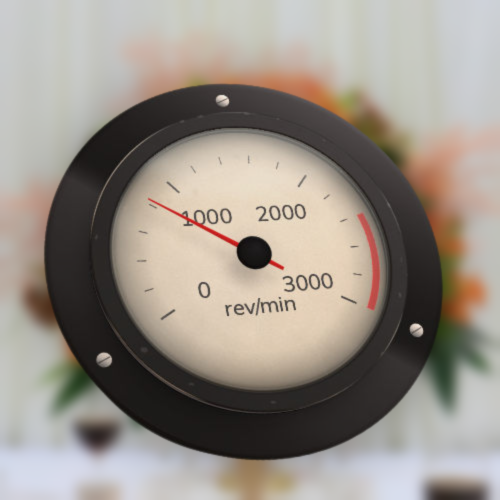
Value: 800,rpm
